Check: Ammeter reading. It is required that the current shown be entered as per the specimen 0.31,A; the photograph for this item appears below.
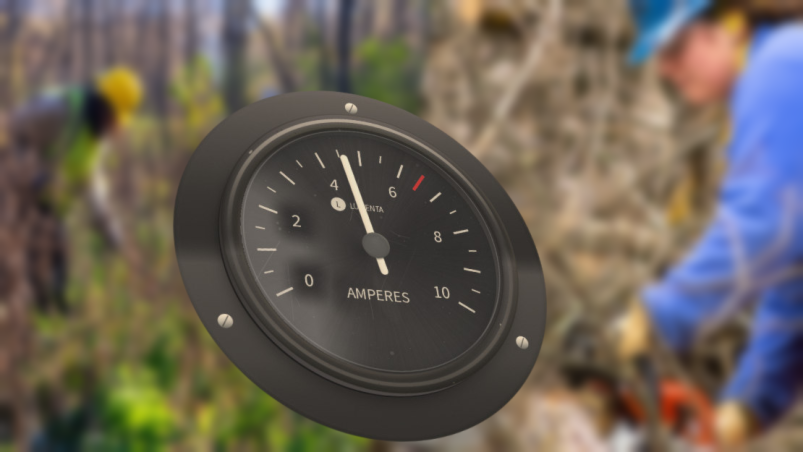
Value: 4.5,A
